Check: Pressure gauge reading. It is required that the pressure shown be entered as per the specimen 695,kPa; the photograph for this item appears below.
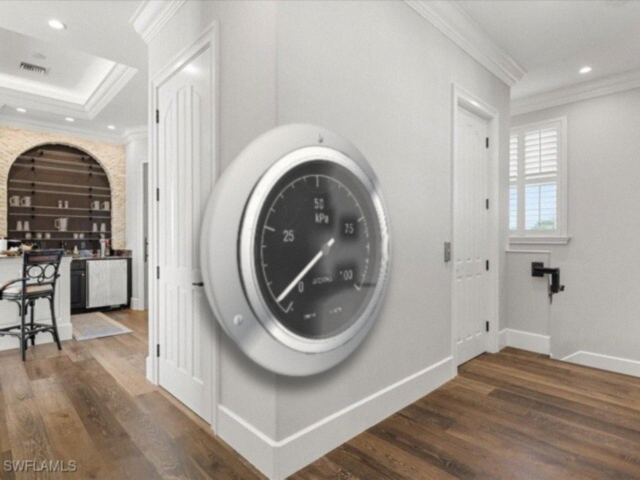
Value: 5,kPa
